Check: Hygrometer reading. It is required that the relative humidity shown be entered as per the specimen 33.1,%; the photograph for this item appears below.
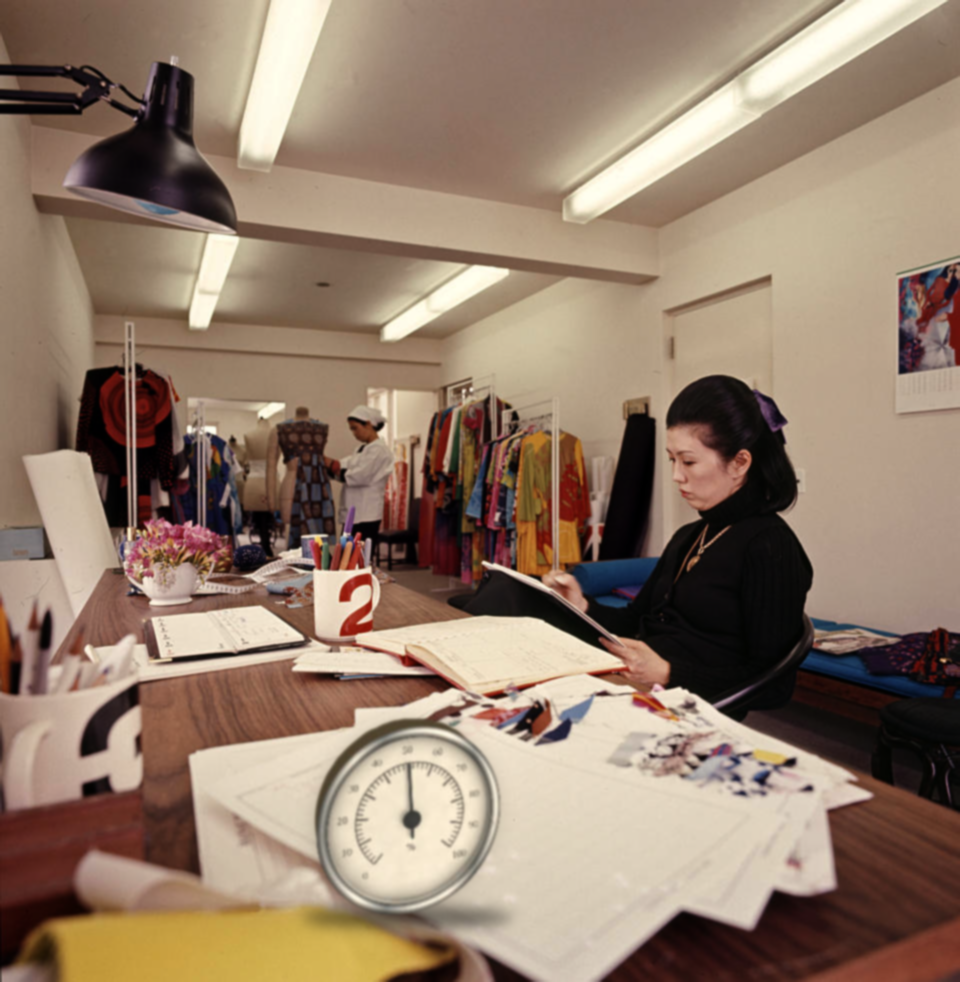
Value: 50,%
